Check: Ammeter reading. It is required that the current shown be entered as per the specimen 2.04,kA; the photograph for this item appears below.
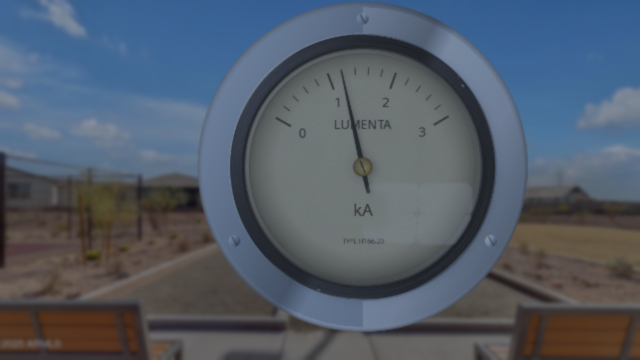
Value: 1.2,kA
